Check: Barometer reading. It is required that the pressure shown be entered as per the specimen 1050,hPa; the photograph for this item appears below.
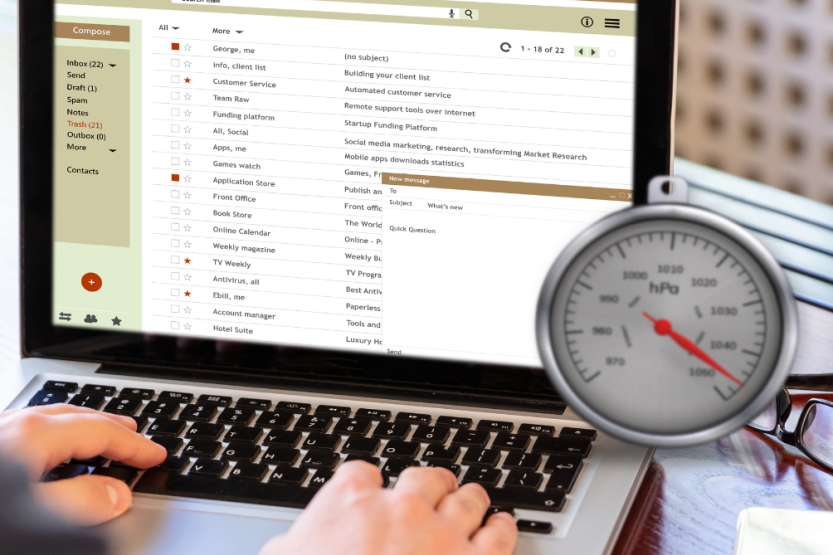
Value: 1046,hPa
